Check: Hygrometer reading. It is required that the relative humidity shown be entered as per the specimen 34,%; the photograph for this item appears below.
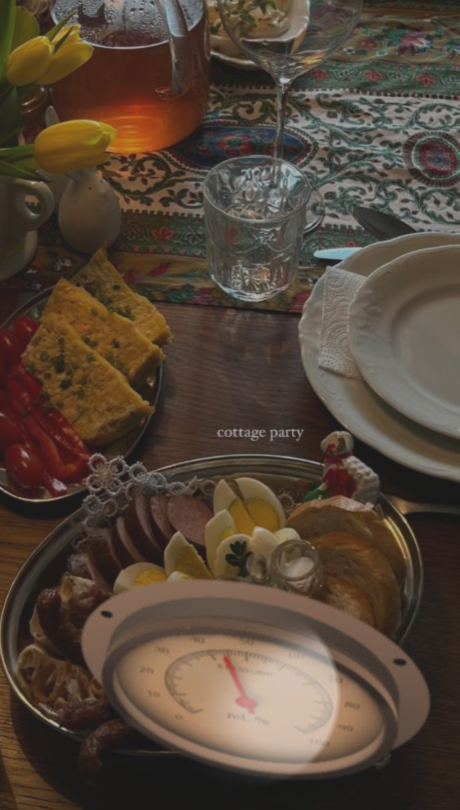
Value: 45,%
